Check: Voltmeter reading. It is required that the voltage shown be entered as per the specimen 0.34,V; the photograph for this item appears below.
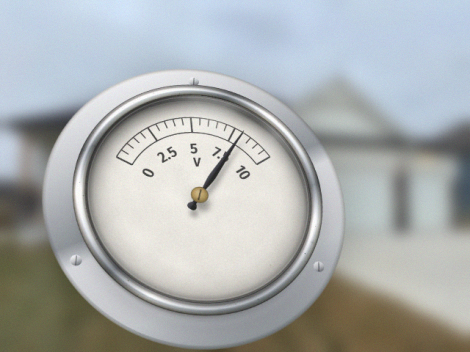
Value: 8,V
